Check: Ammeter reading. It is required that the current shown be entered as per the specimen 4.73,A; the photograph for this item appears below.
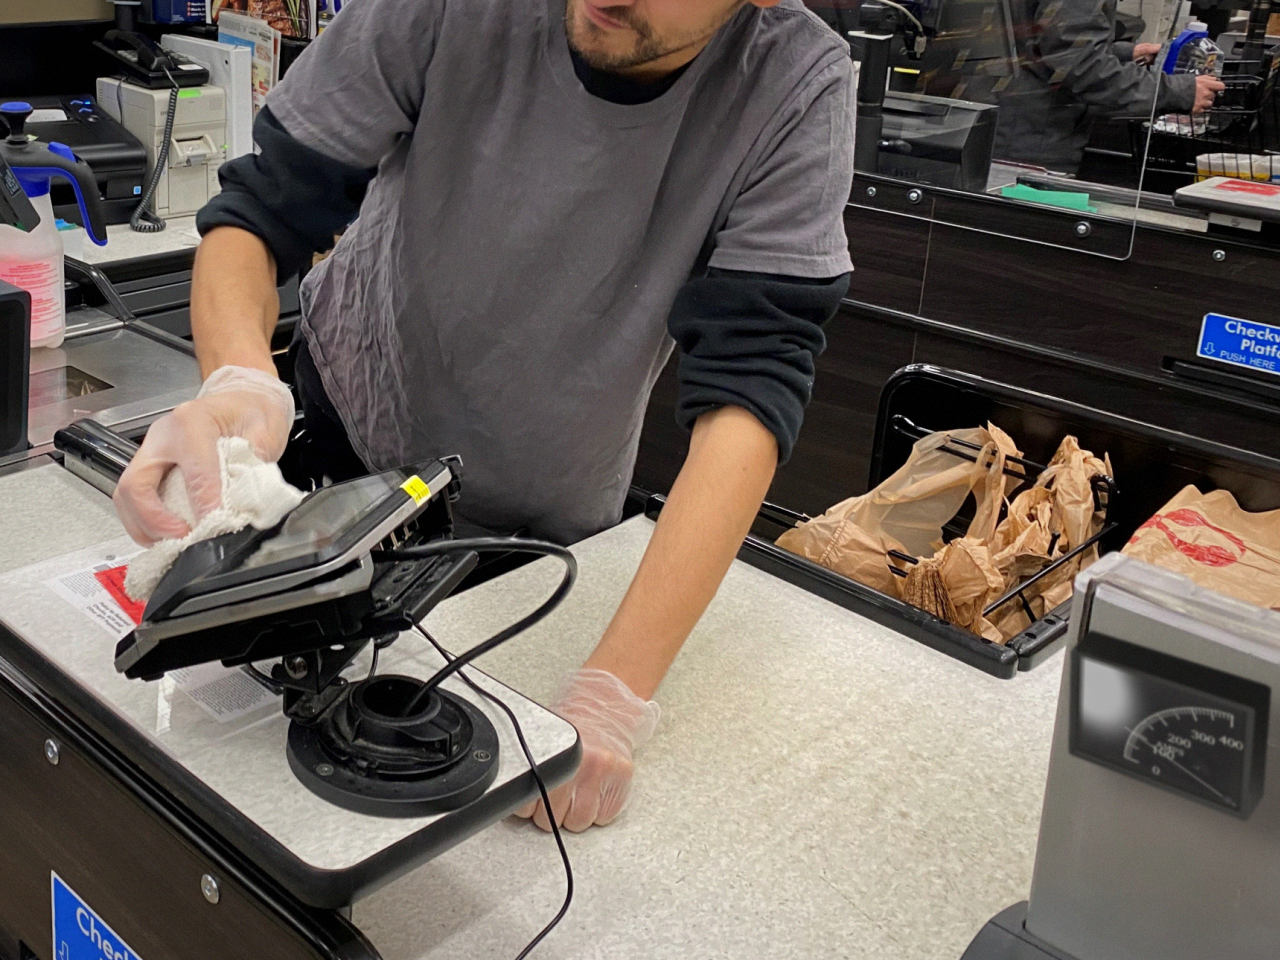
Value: 100,A
